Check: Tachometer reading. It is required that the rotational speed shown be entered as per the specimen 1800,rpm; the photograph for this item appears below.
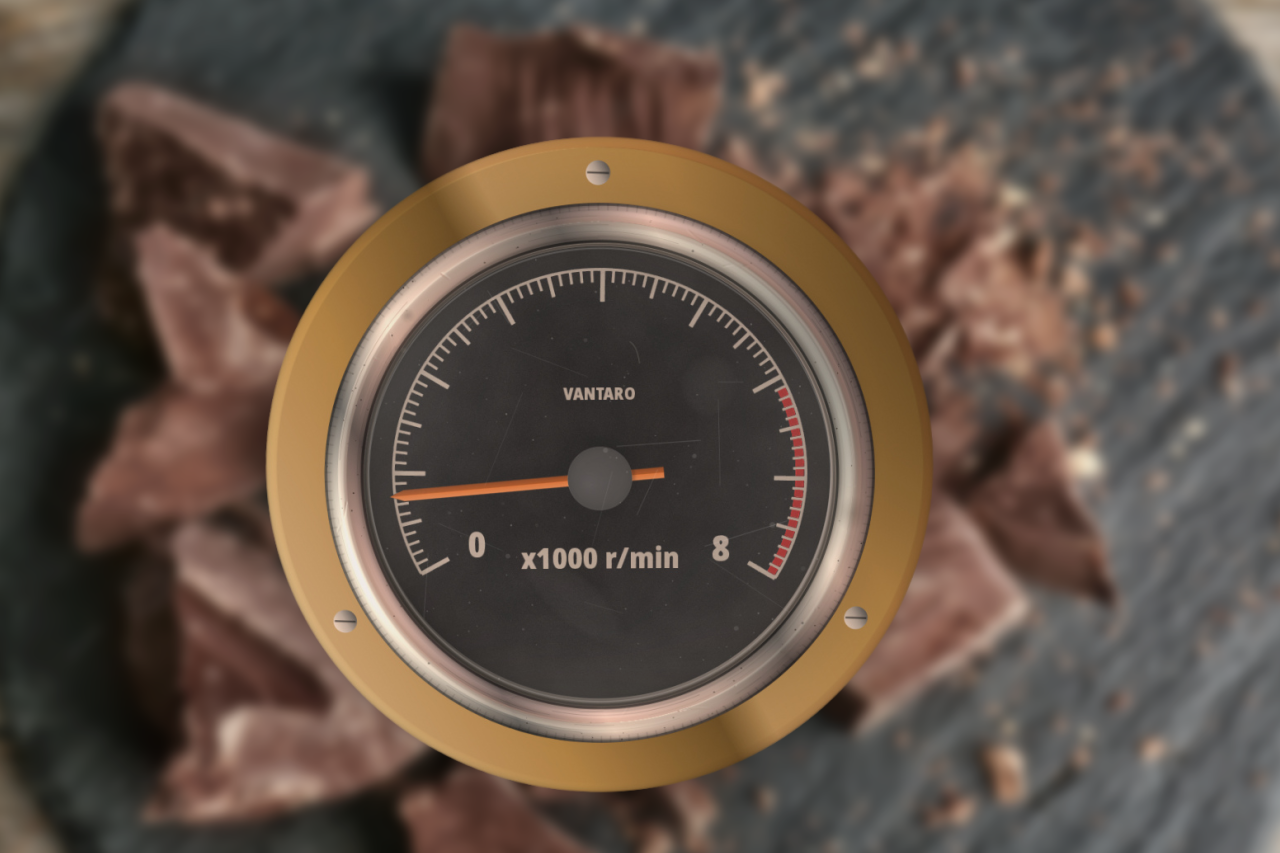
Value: 800,rpm
